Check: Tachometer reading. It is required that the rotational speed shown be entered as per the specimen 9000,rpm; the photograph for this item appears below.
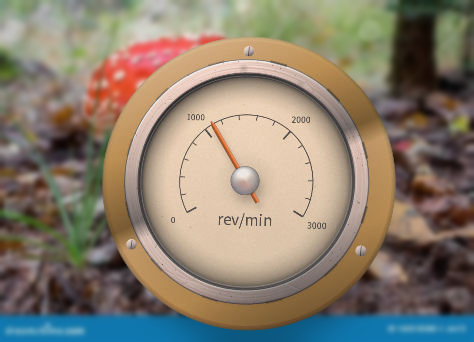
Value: 1100,rpm
